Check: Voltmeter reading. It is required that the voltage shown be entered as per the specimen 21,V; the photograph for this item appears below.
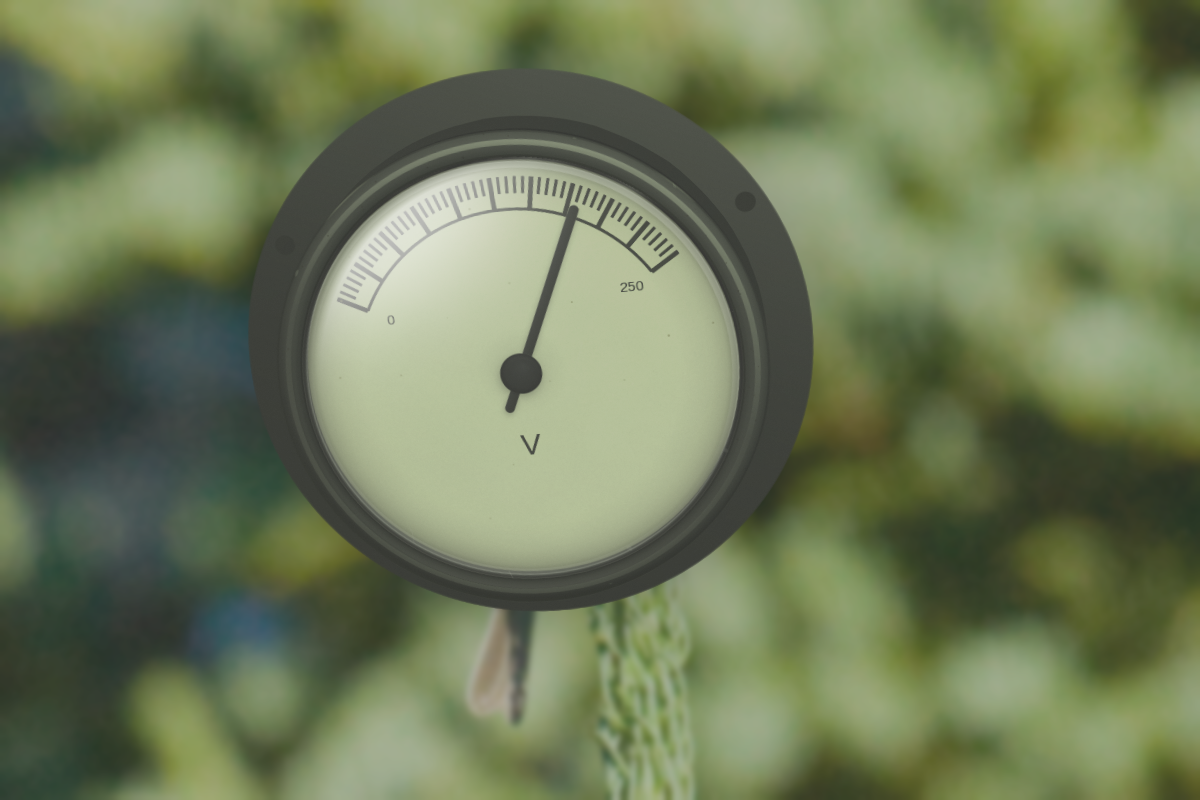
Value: 180,V
